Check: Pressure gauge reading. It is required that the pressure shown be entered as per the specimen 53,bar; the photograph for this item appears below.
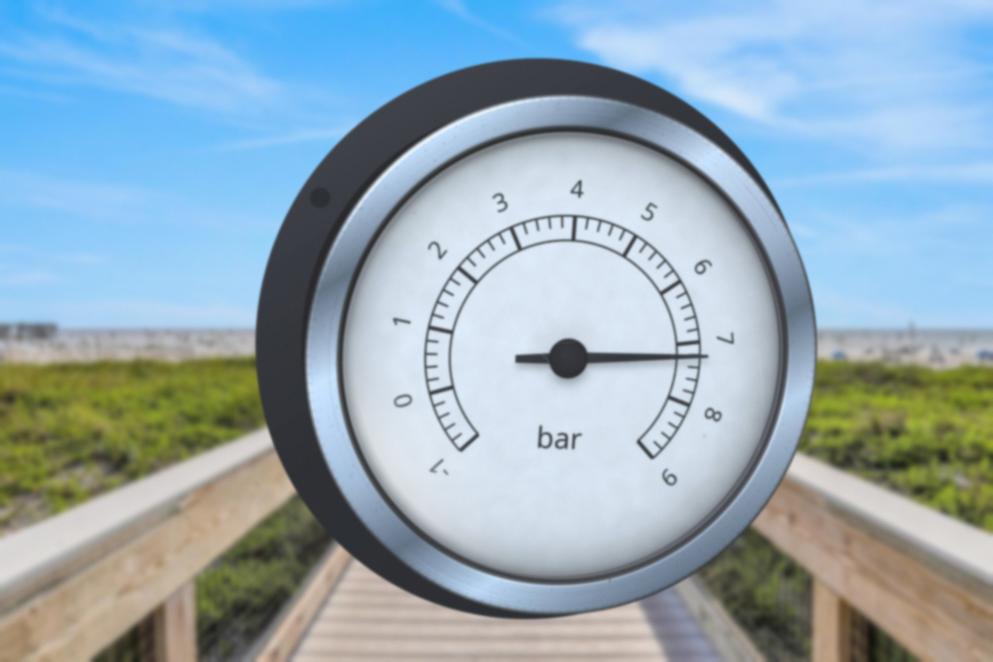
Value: 7.2,bar
